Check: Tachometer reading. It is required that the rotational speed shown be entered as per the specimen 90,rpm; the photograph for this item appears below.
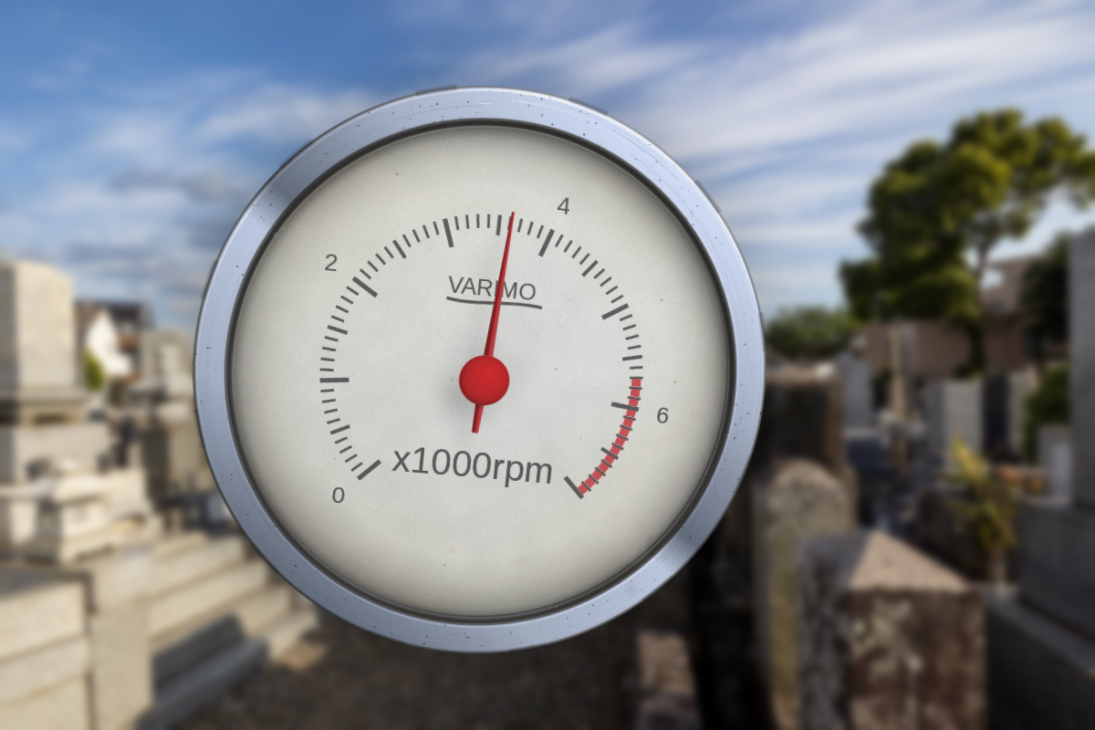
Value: 3600,rpm
